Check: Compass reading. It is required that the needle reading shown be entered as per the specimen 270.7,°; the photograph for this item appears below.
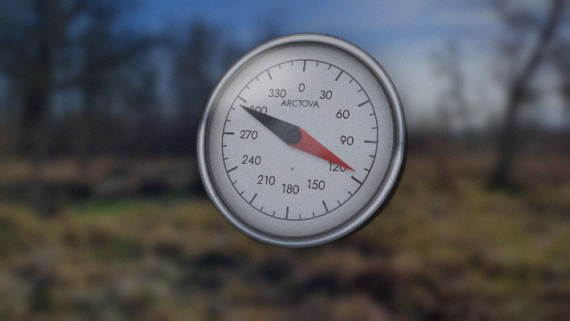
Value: 115,°
